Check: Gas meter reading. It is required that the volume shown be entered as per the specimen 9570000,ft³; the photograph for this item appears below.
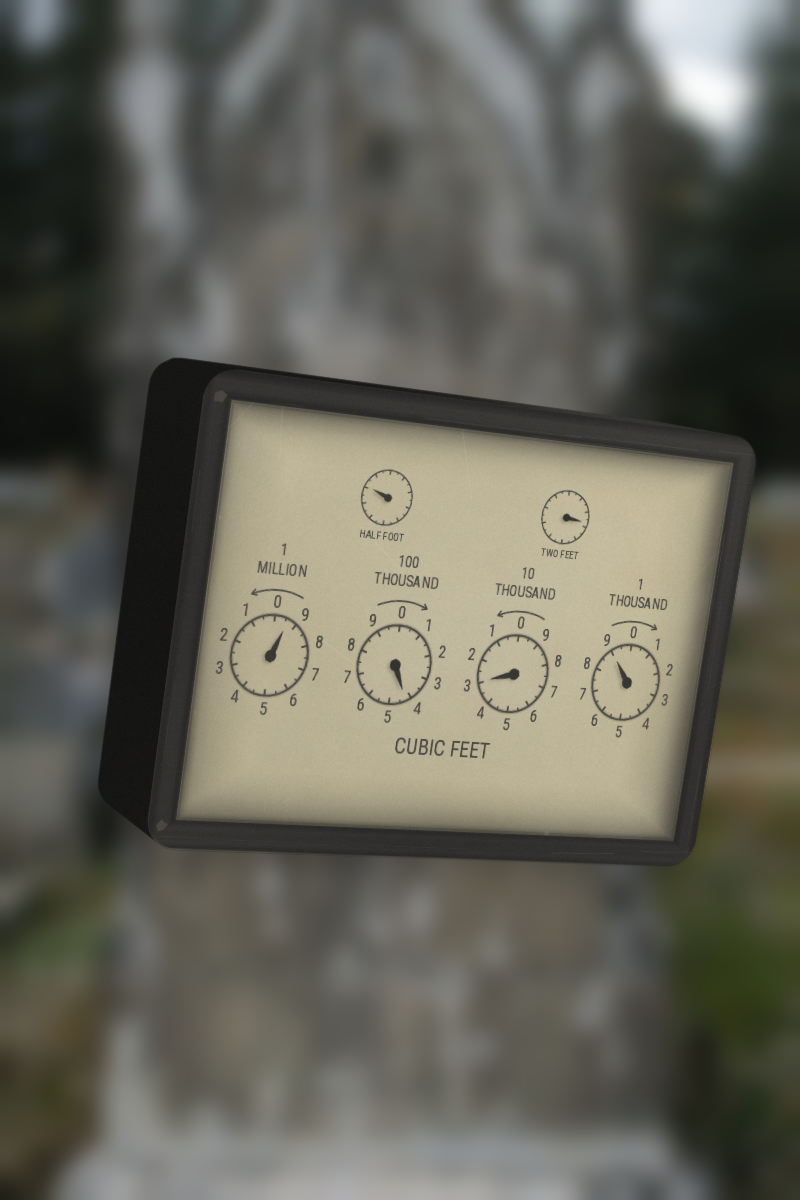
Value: 942900,ft³
